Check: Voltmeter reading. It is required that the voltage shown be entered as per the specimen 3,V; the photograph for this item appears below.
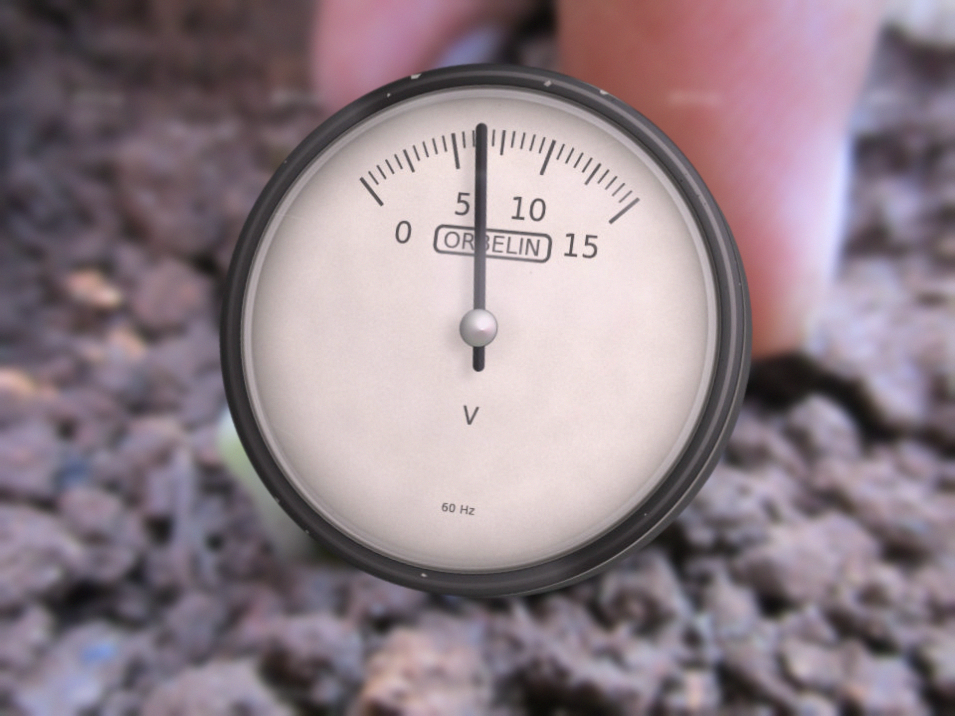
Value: 6.5,V
